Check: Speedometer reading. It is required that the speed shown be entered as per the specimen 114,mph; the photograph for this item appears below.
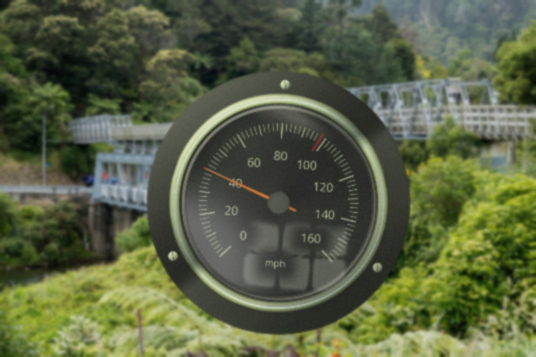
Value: 40,mph
